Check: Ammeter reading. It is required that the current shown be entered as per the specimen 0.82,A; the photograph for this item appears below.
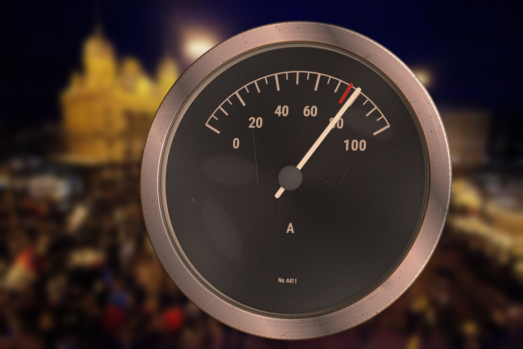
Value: 80,A
